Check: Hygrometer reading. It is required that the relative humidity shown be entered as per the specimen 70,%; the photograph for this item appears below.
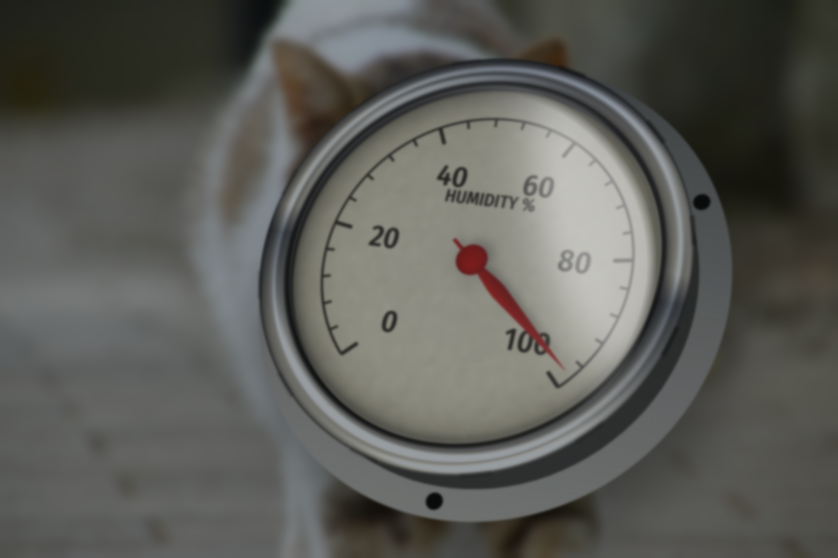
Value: 98,%
